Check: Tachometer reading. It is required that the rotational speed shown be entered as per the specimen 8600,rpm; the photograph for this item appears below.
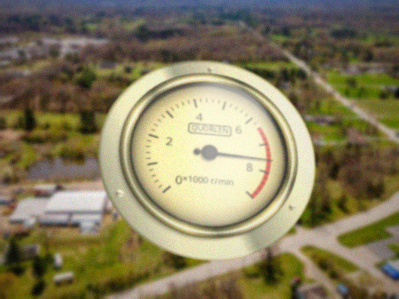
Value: 7600,rpm
